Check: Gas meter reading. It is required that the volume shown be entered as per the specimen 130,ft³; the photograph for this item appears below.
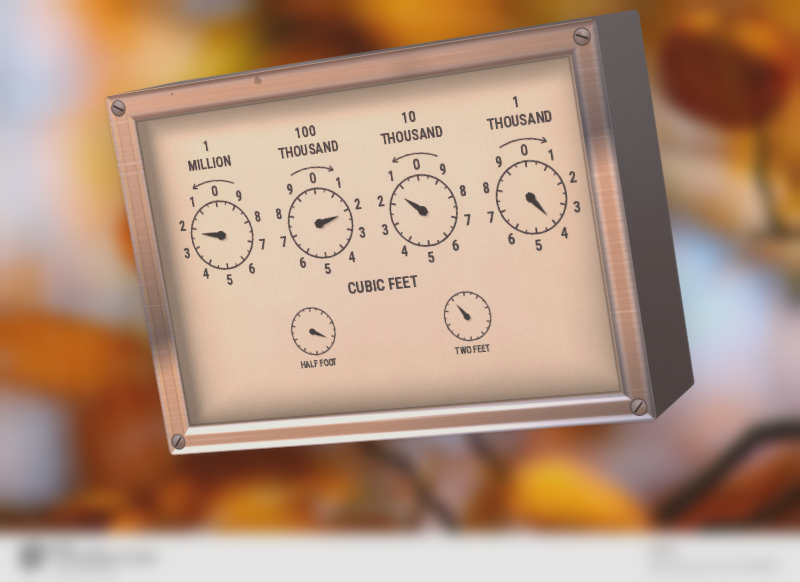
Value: 221400,ft³
